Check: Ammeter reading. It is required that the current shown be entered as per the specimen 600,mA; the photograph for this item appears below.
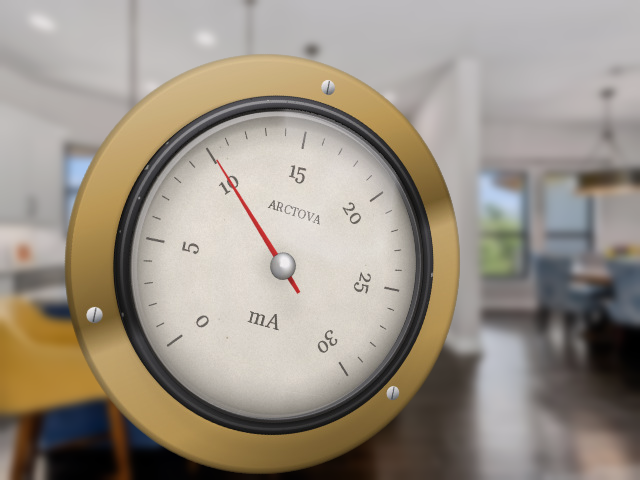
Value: 10,mA
